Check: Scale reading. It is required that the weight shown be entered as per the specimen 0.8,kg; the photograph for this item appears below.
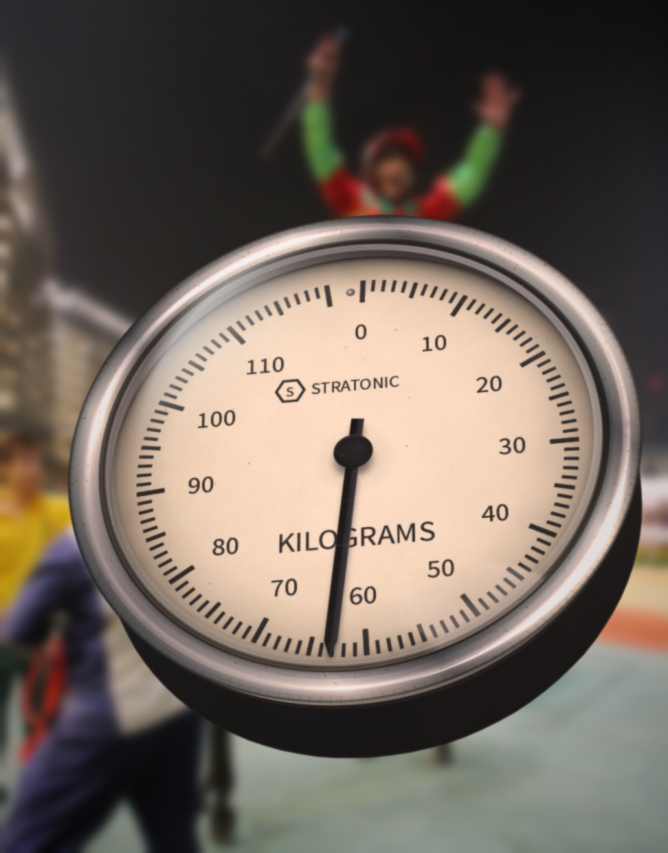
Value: 63,kg
